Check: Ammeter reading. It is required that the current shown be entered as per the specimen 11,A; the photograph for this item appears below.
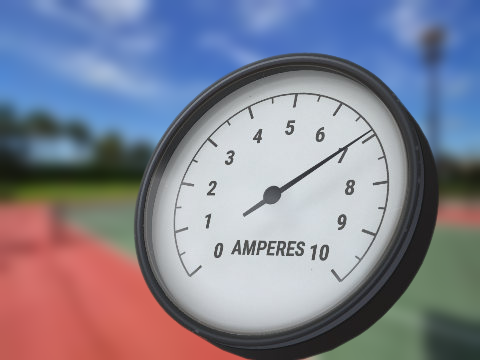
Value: 7,A
